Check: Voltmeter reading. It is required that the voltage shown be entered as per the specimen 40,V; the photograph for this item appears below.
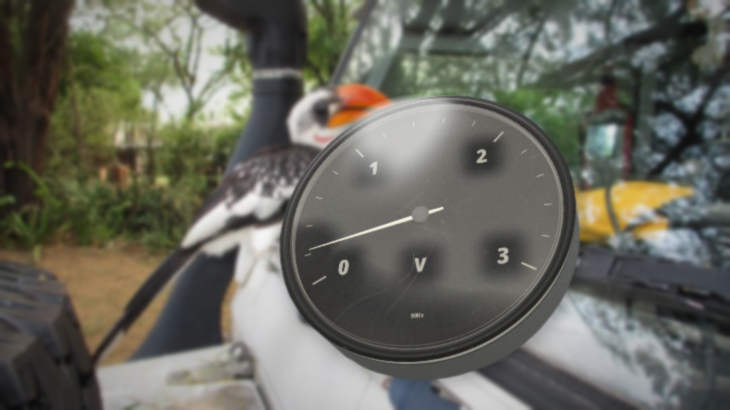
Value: 0.2,V
